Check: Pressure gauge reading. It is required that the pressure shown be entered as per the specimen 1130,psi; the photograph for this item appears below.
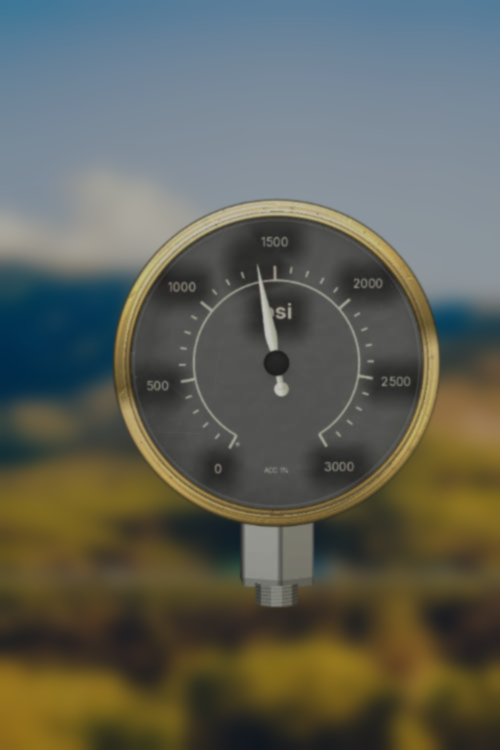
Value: 1400,psi
